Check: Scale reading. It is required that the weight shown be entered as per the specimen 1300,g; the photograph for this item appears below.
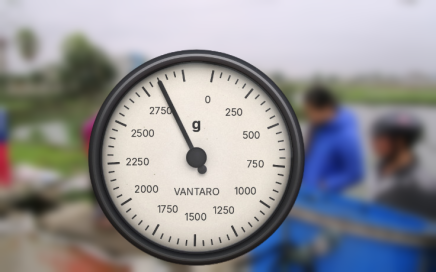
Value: 2850,g
